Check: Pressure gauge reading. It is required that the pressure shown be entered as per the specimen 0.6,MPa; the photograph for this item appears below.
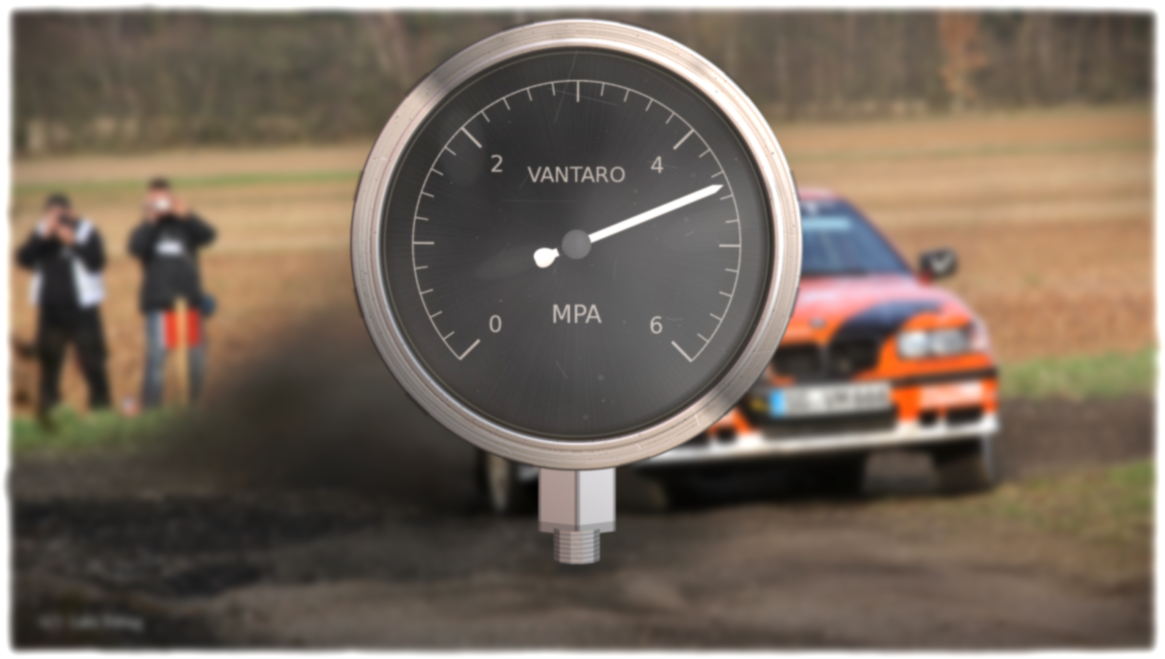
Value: 4.5,MPa
